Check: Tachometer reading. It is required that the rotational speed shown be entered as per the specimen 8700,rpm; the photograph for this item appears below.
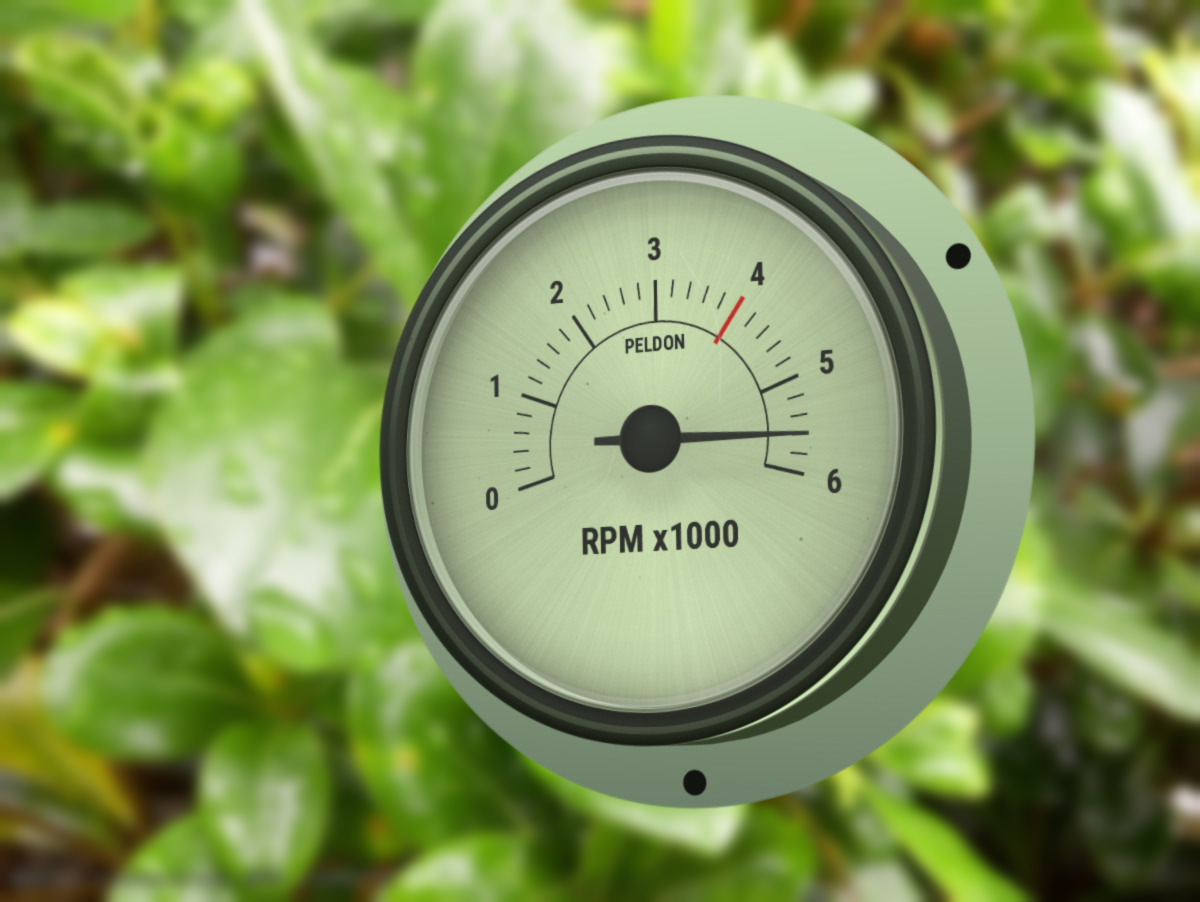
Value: 5600,rpm
